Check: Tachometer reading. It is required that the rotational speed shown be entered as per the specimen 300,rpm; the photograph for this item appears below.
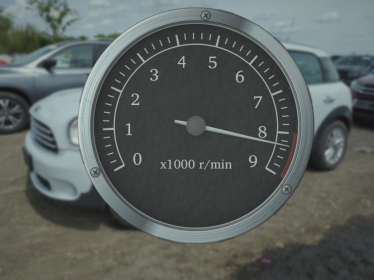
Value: 8300,rpm
